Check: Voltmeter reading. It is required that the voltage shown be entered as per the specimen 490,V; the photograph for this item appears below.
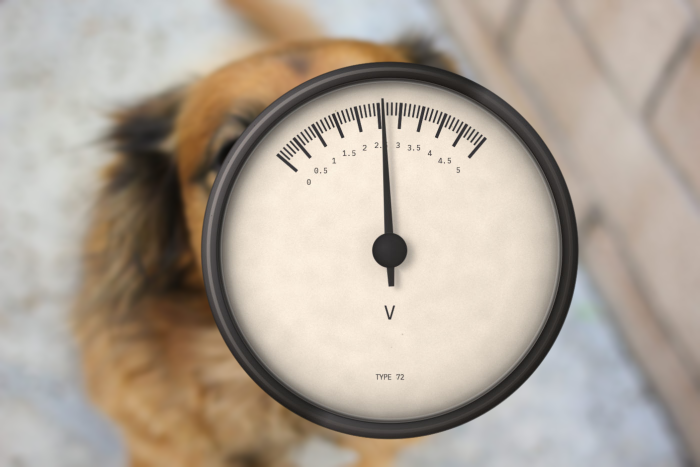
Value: 2.6,V
